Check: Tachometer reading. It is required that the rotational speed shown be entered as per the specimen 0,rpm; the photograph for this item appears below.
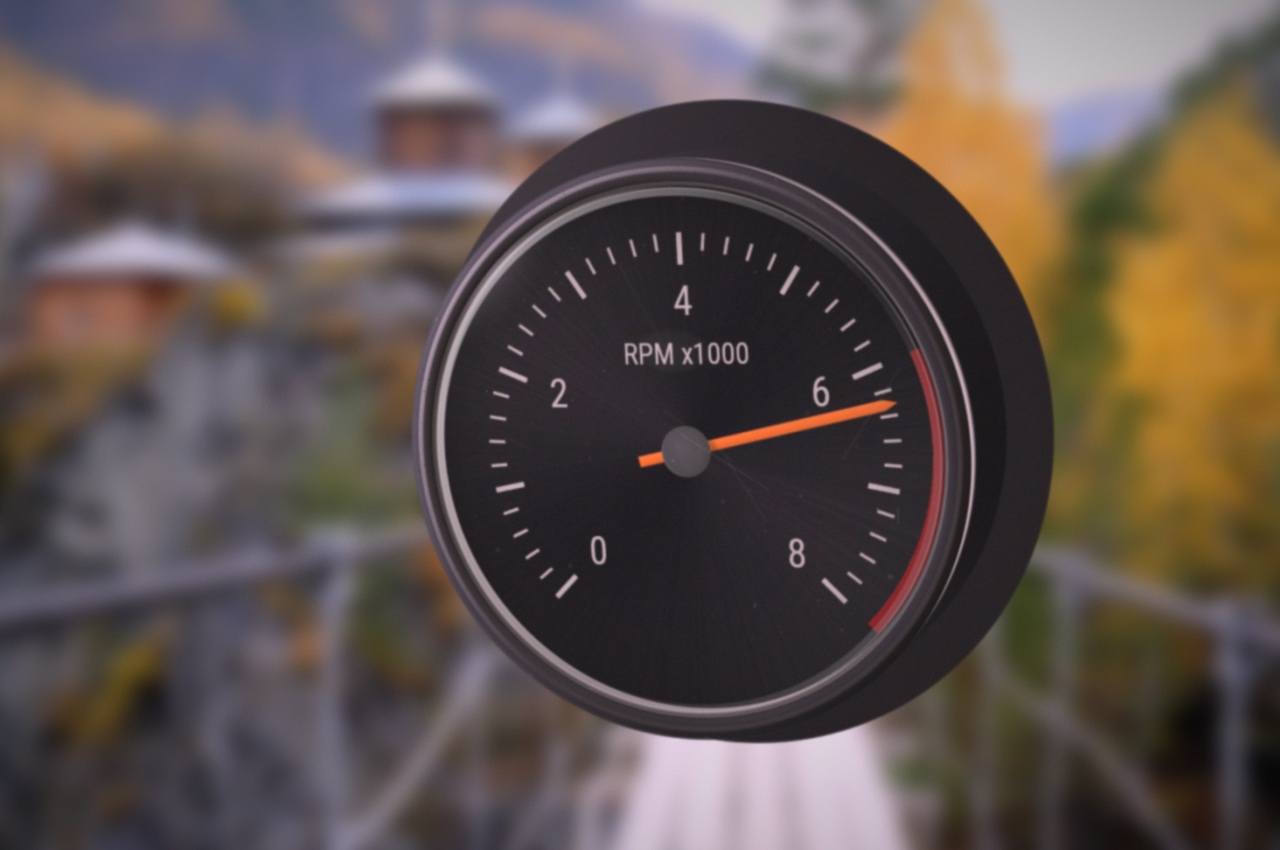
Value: 6300,rpm
